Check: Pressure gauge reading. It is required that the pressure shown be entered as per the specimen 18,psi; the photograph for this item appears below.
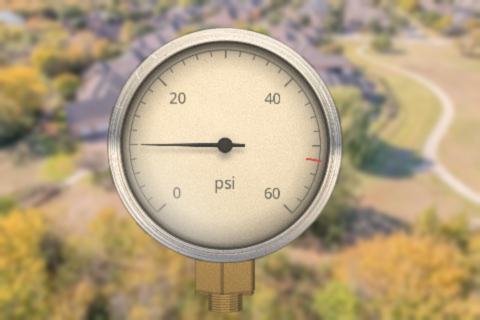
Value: 10,psi
